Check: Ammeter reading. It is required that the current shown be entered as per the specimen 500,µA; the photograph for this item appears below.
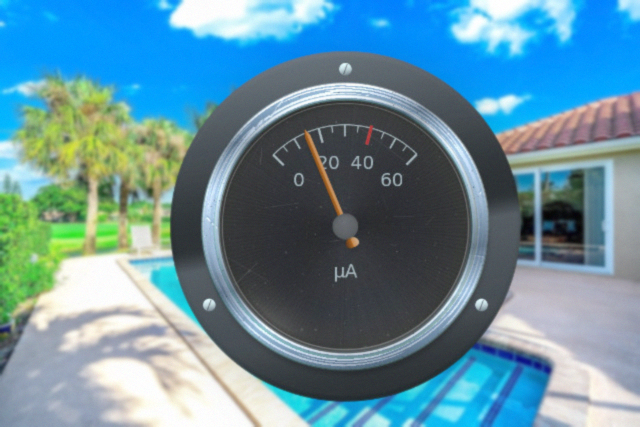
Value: 15,µA
